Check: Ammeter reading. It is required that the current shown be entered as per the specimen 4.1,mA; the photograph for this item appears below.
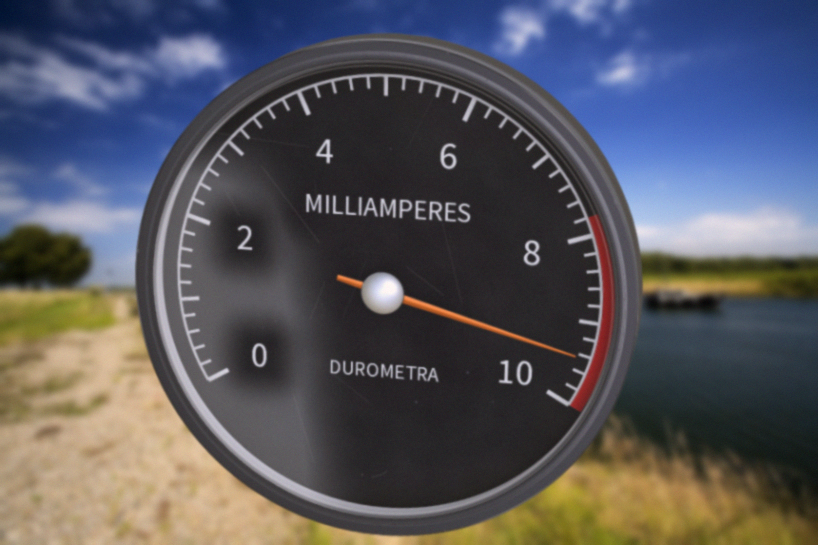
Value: 9.4,mA
